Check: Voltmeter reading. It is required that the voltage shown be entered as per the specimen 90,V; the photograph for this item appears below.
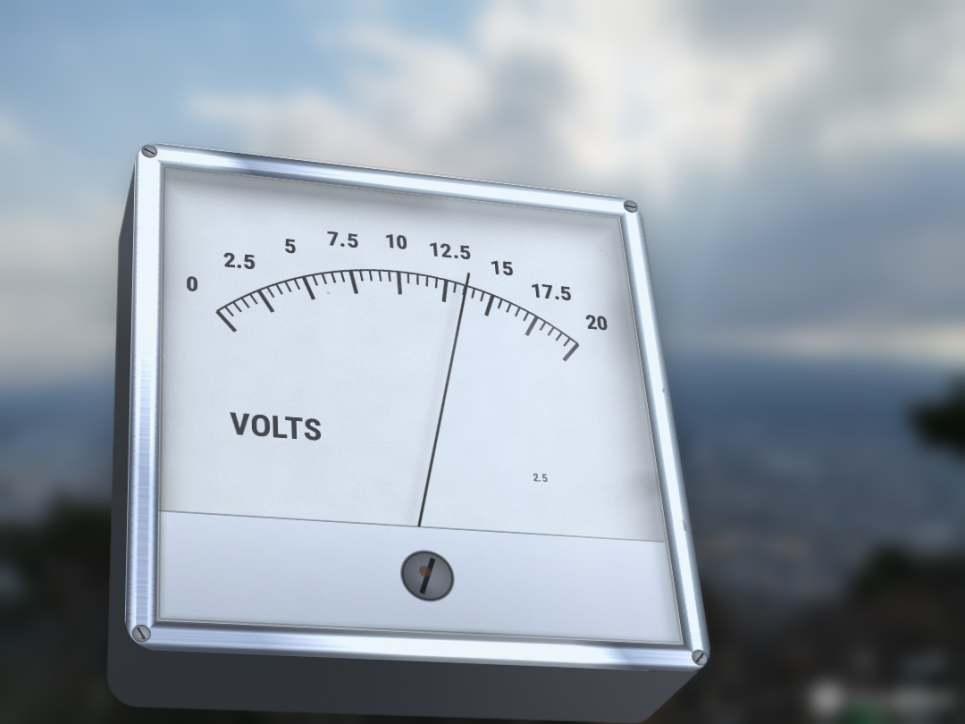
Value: 13.5,V
